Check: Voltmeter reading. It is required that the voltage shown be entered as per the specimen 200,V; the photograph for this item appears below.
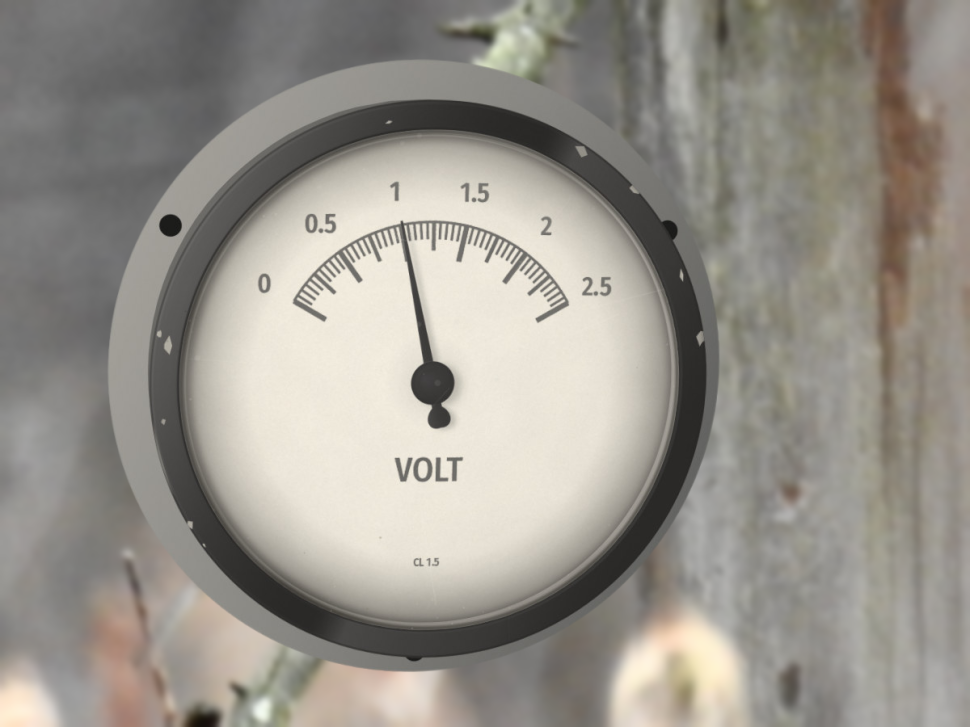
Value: 1,V
